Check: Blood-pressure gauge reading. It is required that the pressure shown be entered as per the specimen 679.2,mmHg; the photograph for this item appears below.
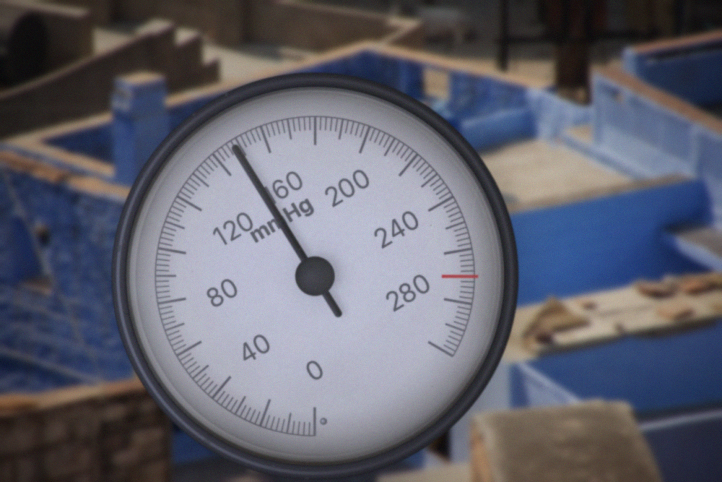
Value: 148,mmHg
